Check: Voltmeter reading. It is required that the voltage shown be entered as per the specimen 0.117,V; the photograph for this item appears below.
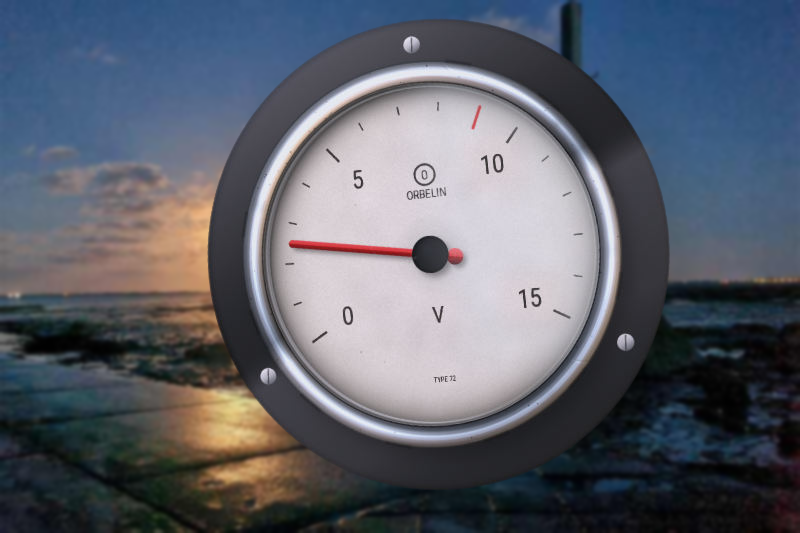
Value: 2.5,V
